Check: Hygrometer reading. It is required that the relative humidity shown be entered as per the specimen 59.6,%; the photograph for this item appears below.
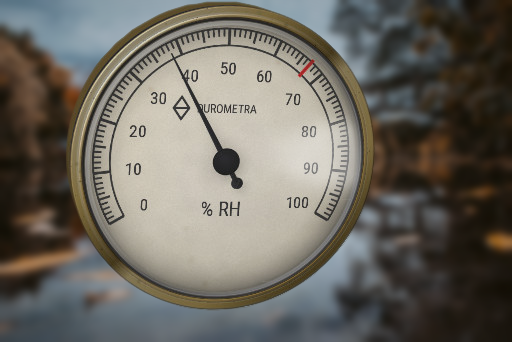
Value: 38,%
